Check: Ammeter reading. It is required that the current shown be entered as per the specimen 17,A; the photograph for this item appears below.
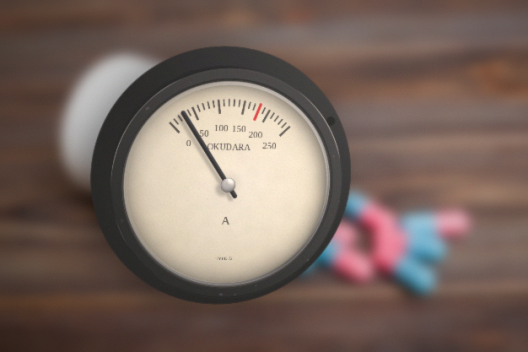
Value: 30,A
